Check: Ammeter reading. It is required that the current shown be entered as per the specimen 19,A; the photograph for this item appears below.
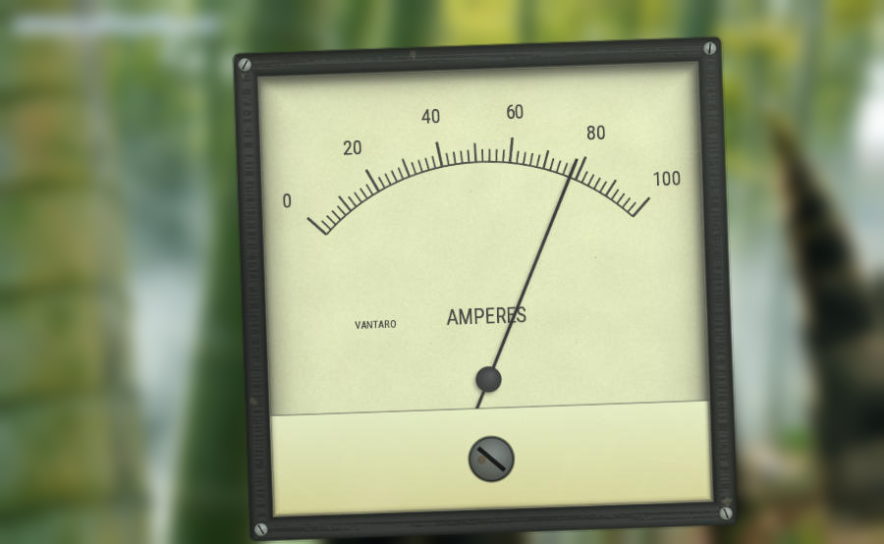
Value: 78,A
